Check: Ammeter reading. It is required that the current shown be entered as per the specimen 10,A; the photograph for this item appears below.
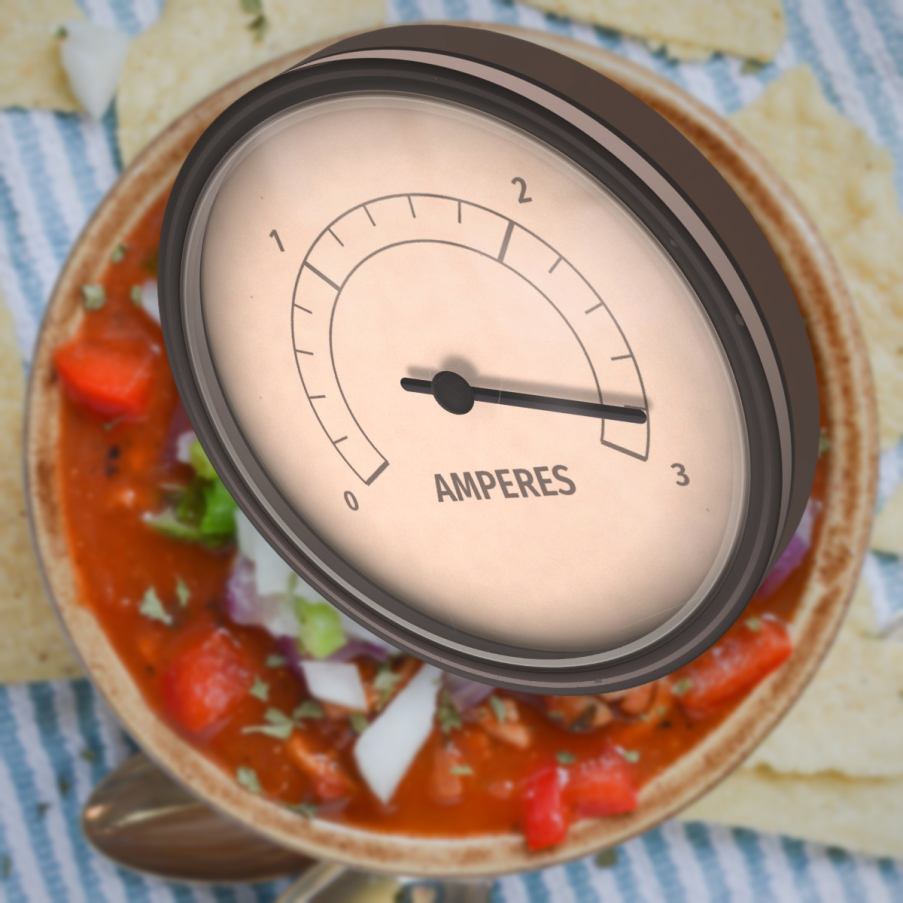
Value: 2.8,A
